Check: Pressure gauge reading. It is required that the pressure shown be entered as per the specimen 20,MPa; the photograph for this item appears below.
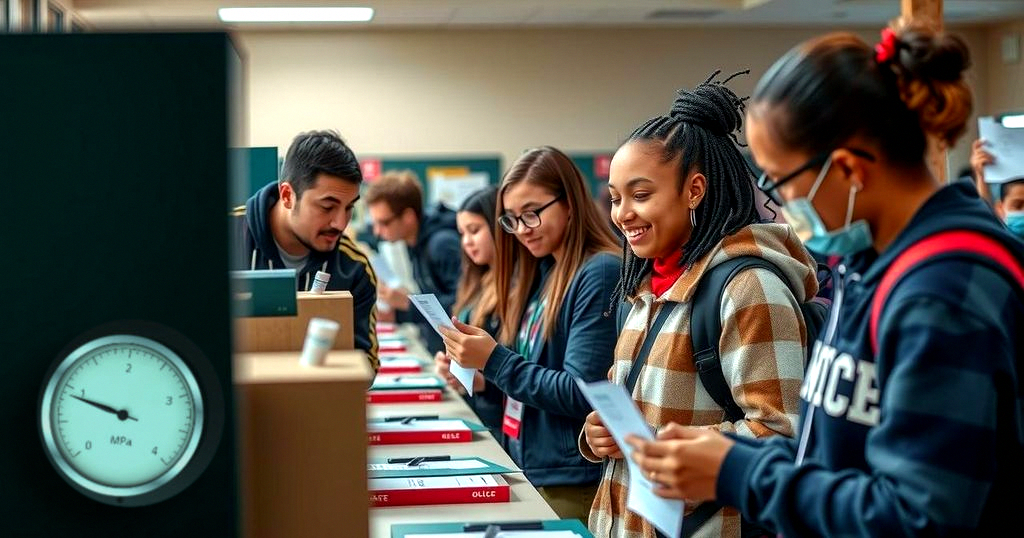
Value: 0.9,MPa
